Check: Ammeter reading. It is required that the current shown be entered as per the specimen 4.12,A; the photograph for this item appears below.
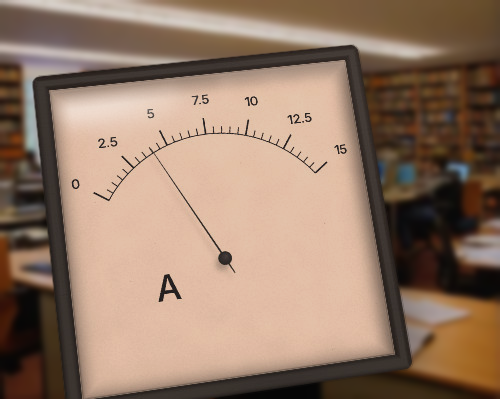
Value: 4,A
